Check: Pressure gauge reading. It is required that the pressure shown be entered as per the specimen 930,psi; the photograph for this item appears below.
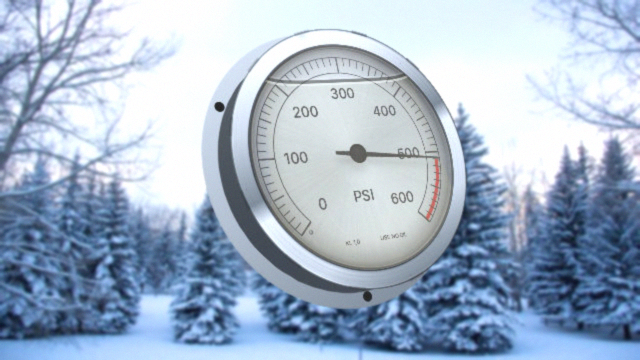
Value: 510,psi
